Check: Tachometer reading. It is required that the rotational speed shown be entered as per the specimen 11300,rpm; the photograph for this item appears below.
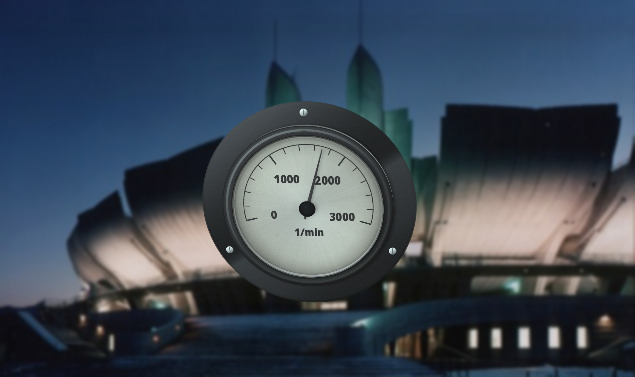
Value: 1700,rpm
